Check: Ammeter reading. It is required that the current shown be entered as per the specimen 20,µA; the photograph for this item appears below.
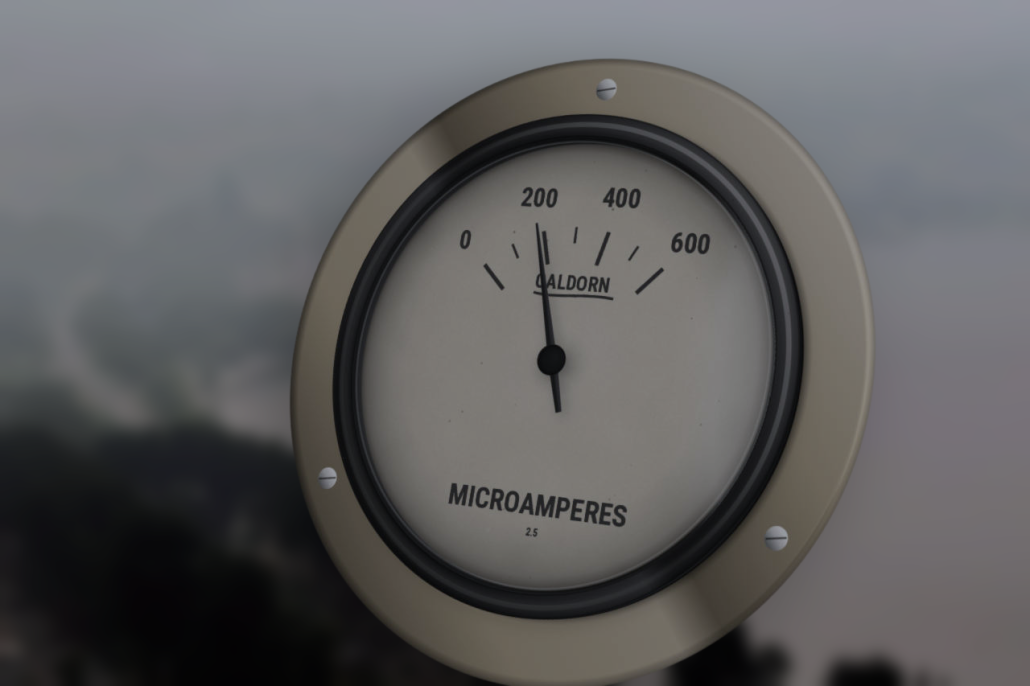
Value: 200,µA
